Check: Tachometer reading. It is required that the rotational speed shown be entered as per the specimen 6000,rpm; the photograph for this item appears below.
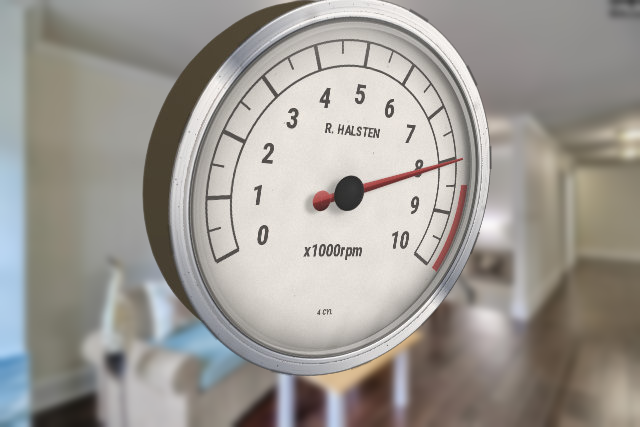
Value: 8000,rpm
